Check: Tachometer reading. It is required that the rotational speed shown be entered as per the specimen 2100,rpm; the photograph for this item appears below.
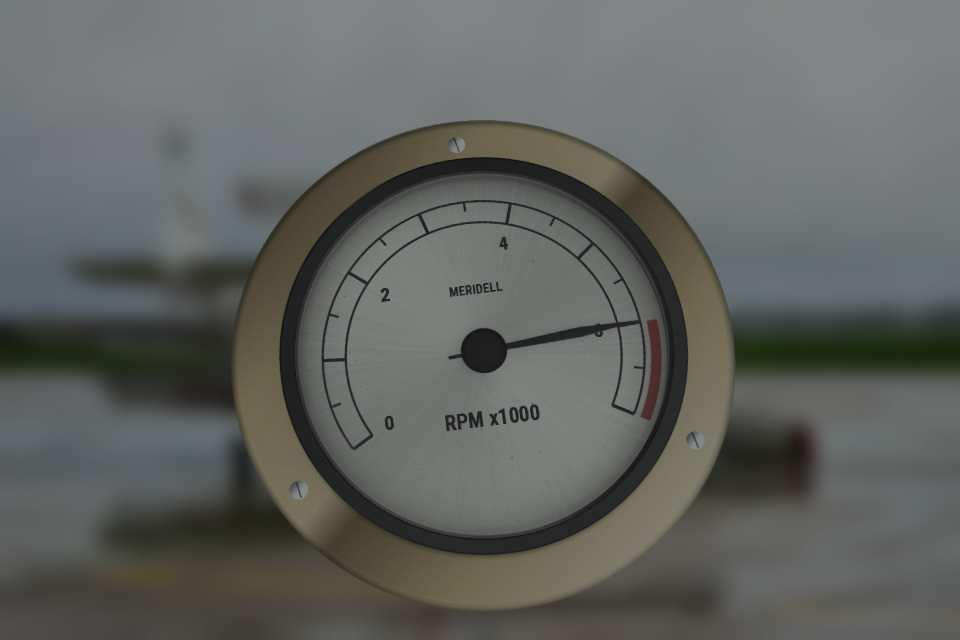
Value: 6000,rpm
